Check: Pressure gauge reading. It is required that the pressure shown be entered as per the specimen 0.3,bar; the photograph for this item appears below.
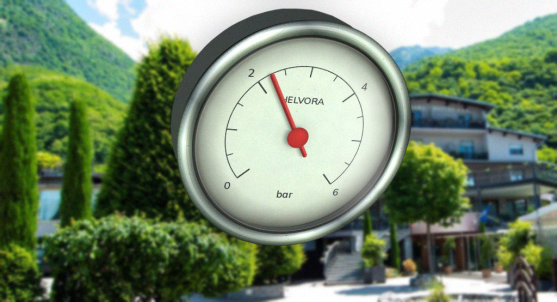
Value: 2.25,bar
